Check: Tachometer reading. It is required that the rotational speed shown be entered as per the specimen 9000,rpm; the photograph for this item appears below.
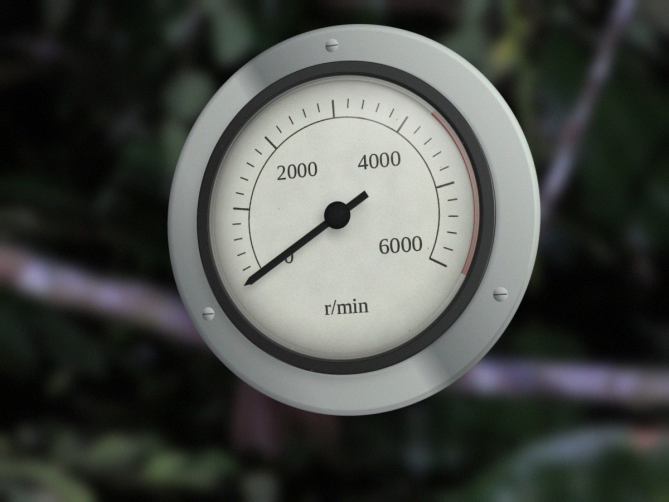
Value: 0,rpm
